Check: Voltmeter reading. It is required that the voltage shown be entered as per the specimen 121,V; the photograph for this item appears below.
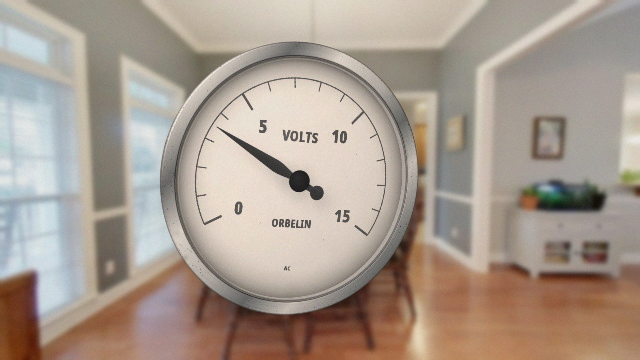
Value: 3.5,V
